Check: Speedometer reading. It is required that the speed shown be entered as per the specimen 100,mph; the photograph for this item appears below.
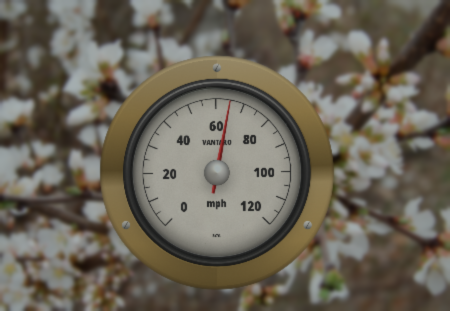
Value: 65,mph
